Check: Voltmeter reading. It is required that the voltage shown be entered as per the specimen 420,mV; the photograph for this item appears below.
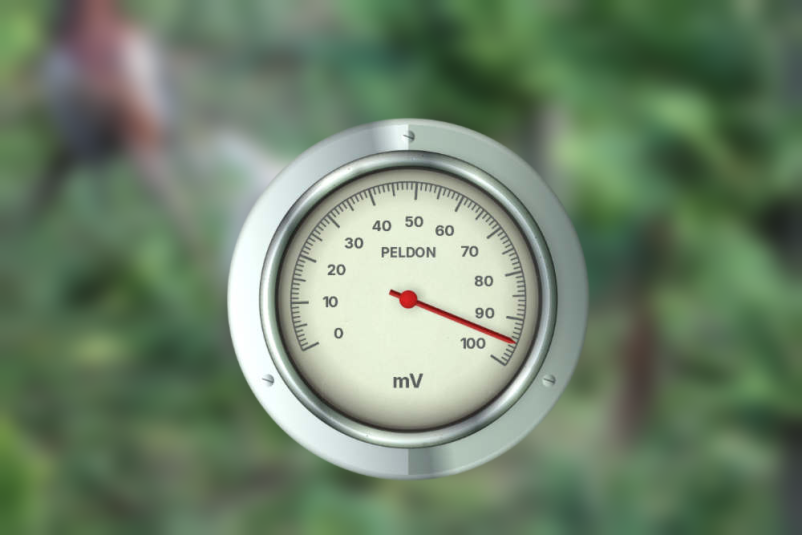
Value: 95,mV
